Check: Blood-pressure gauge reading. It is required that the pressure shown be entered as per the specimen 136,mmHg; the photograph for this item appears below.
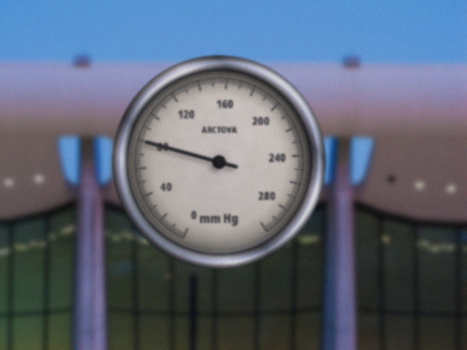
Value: 80,mmHg
